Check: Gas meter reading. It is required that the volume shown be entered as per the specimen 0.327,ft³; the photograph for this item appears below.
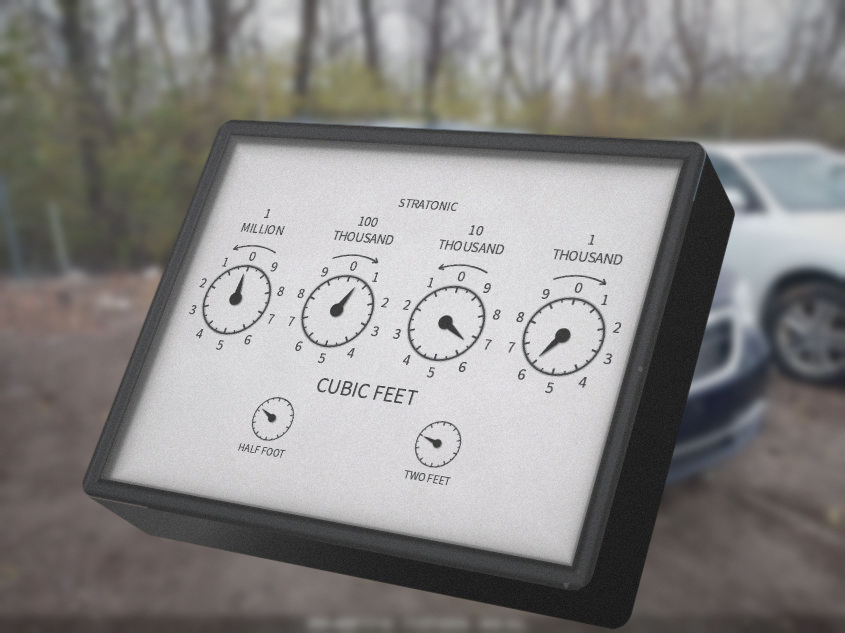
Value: 6600,ft³
